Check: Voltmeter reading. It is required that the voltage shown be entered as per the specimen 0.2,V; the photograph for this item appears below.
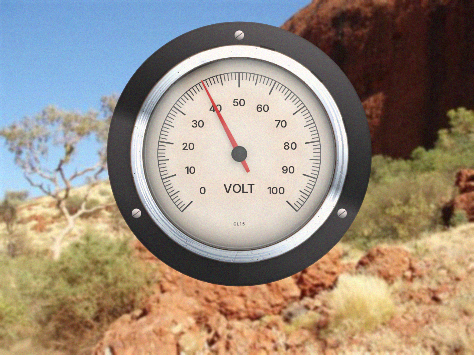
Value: 40,V
